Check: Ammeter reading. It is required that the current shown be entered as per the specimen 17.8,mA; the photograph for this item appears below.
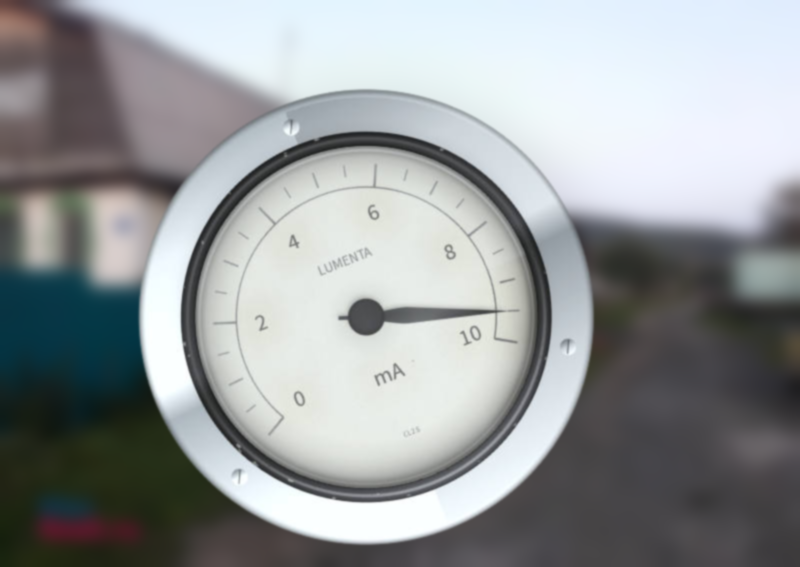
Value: 9.5,mA
